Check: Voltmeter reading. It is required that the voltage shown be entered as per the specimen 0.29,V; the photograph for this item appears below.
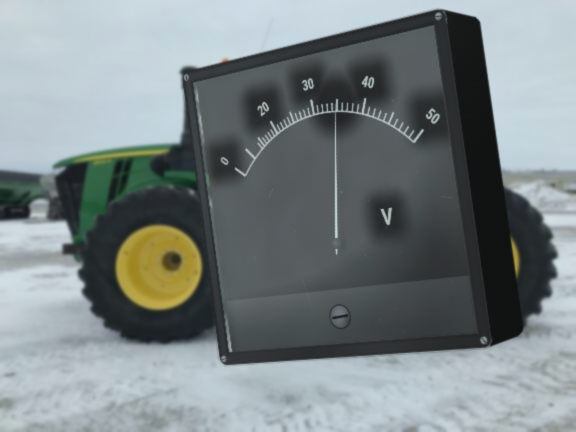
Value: 35,V
